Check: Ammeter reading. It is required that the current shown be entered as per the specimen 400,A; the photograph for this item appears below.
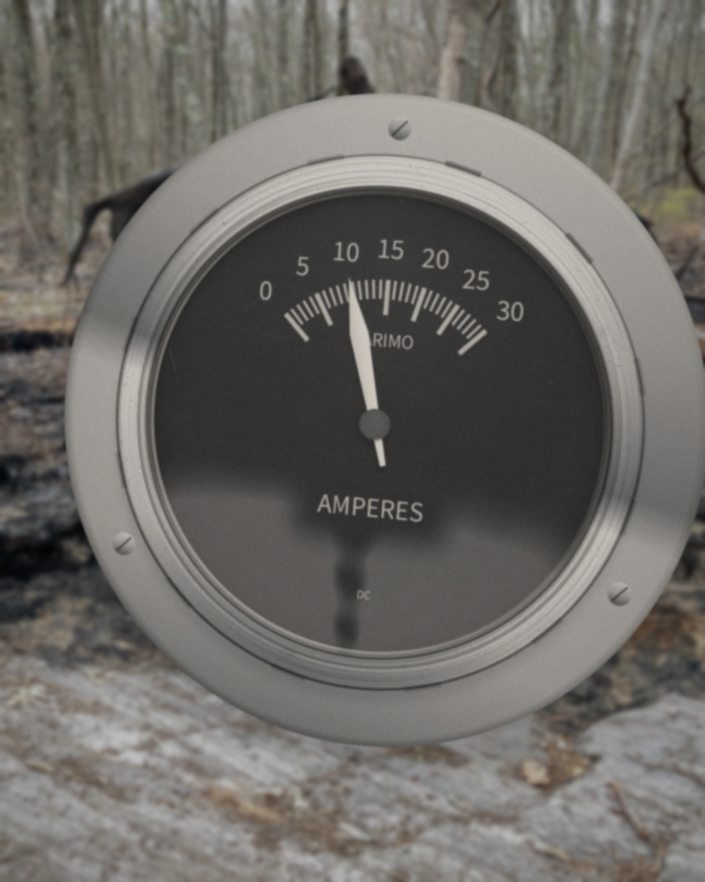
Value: 10,A
